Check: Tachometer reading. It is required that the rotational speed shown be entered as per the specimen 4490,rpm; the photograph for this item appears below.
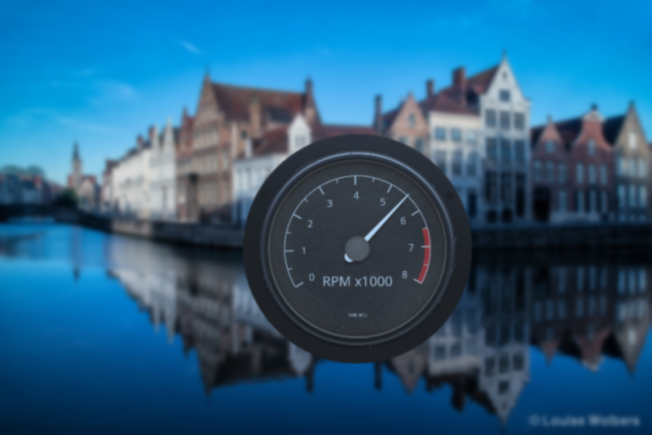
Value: 5500,rpm
